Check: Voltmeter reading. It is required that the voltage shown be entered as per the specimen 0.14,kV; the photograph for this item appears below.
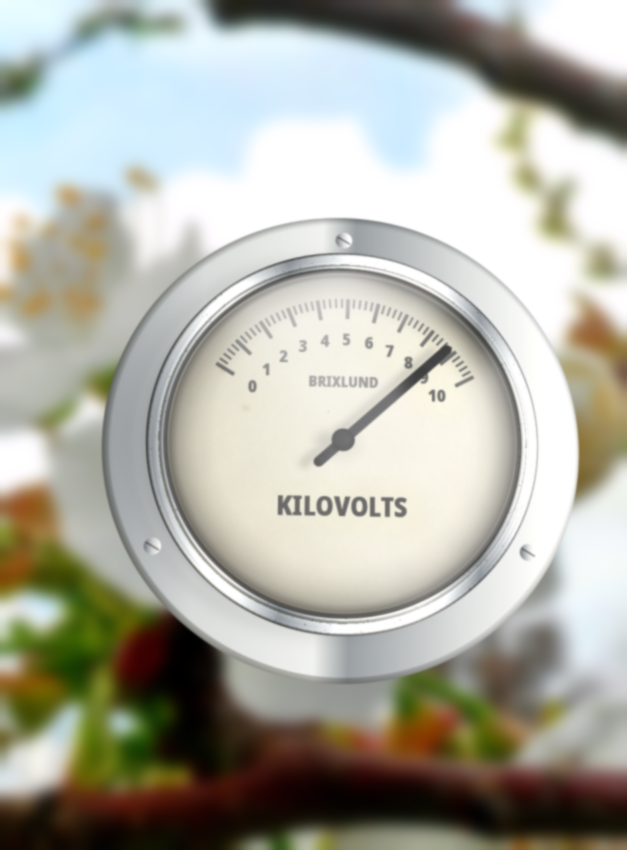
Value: 8.8,kV
